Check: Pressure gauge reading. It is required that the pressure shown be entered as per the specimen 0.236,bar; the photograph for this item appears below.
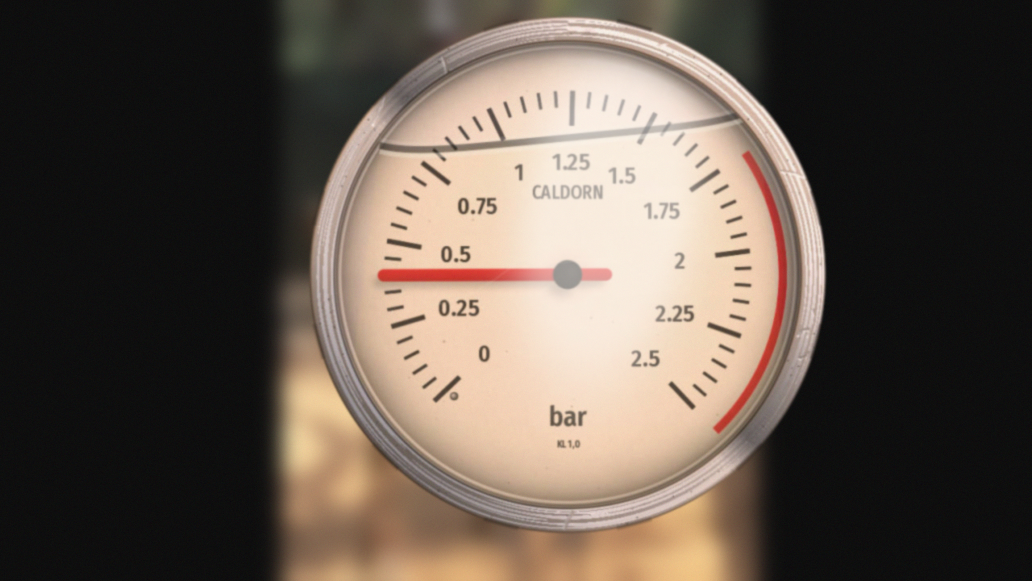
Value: 0.4,bar
